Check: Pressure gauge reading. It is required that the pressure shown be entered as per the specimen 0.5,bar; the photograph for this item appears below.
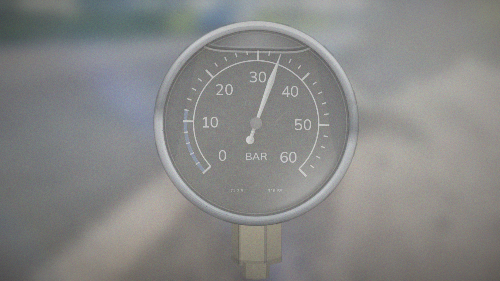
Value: 34,bar
